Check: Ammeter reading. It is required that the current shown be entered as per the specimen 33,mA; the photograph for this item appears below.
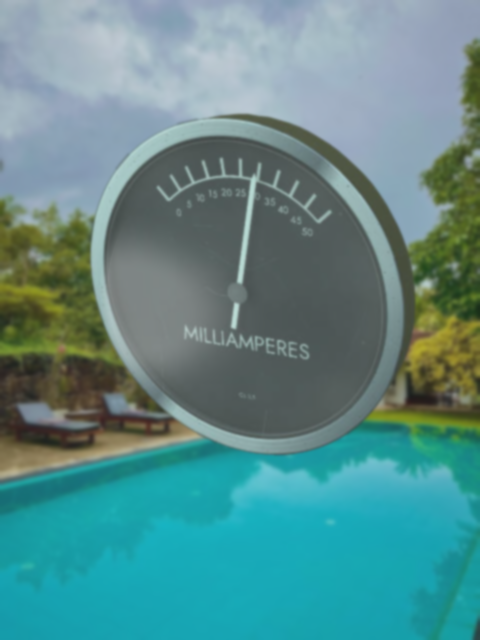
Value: 30,mA
